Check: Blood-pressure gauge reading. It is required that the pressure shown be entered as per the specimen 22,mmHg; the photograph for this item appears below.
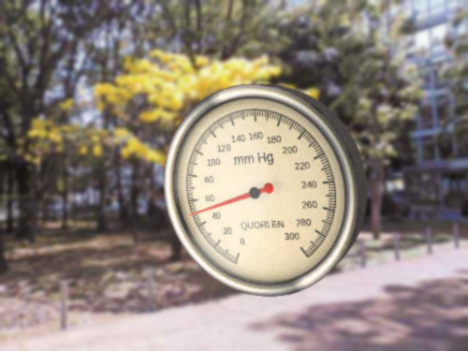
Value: 50,mmHg
